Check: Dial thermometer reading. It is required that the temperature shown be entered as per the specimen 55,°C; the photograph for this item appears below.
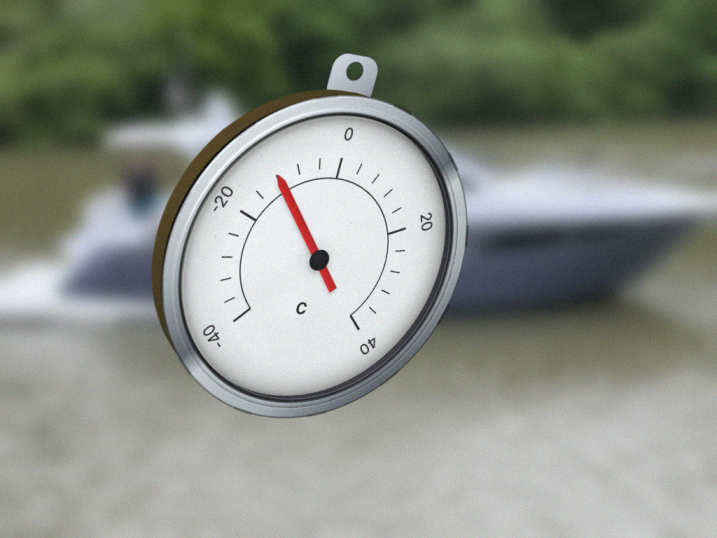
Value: -12,°C
